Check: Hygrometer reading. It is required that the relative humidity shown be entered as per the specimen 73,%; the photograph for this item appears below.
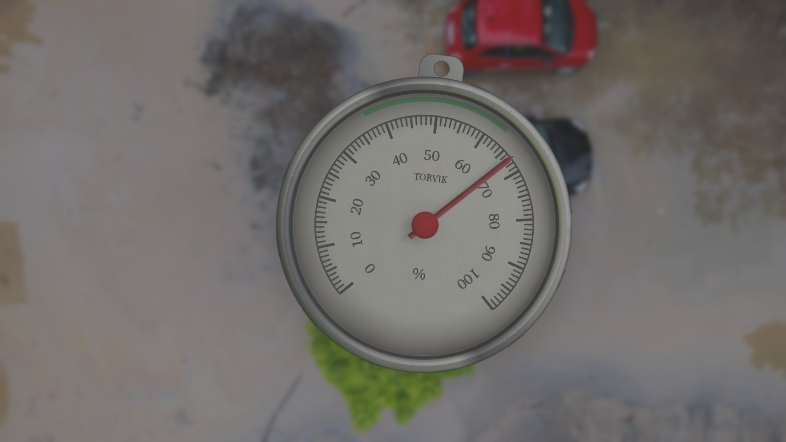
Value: 67,%
